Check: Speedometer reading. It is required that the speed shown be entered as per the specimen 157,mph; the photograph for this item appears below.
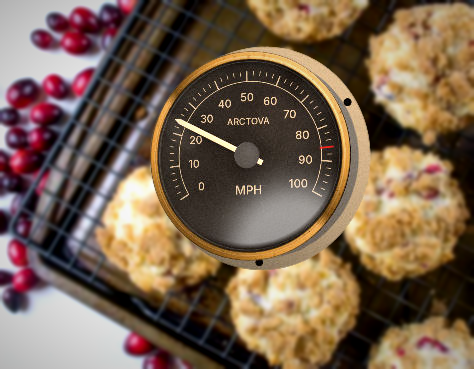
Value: 24,mph
